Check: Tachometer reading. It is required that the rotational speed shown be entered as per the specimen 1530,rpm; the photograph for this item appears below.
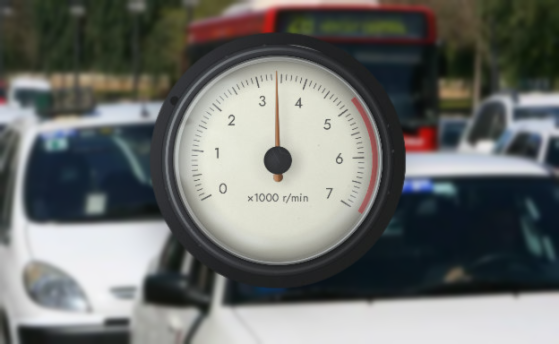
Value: 3400,rpm
